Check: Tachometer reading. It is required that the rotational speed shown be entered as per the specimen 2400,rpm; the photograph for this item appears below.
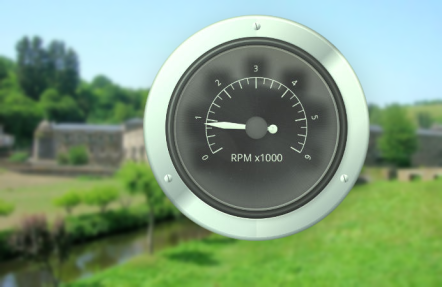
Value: 875,rpm
